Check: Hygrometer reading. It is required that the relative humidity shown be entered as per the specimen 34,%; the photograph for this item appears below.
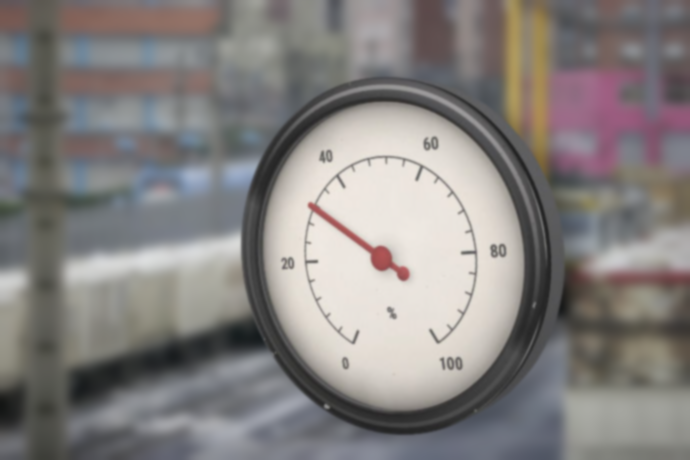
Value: 32,%
